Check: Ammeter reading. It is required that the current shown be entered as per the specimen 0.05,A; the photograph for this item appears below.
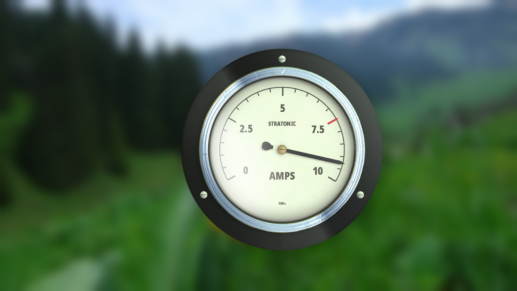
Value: 9.25,A
